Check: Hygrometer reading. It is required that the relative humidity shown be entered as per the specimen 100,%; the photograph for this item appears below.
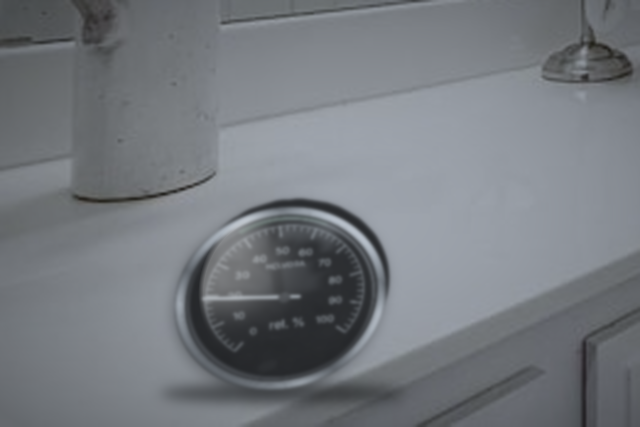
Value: 20,%
